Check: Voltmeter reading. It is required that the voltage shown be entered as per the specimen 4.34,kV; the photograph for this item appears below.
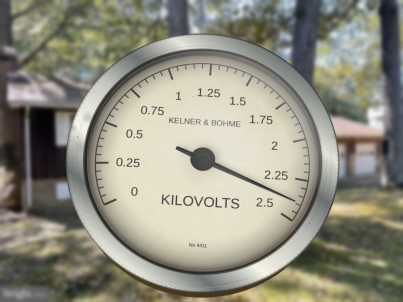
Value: 2.4,kV
